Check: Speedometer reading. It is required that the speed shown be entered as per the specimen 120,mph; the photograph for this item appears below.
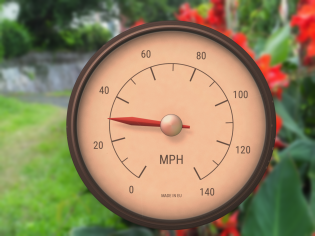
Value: 30,mph
